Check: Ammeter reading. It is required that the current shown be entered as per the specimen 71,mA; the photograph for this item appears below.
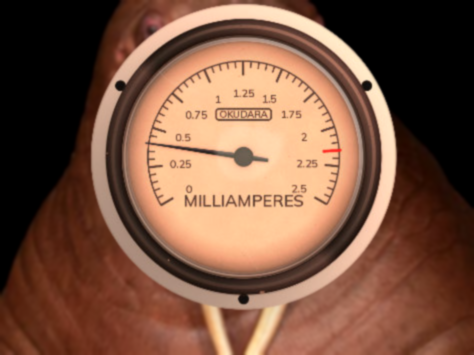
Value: 0.4,mA
